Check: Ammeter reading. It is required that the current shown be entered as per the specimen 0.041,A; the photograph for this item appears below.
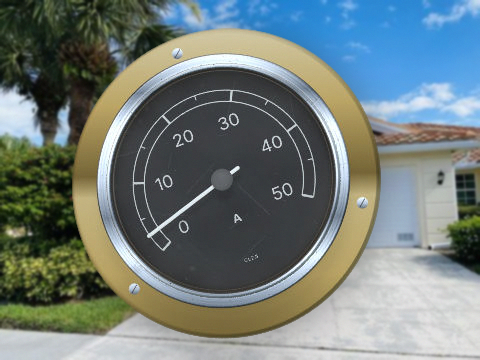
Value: 2.5,A
